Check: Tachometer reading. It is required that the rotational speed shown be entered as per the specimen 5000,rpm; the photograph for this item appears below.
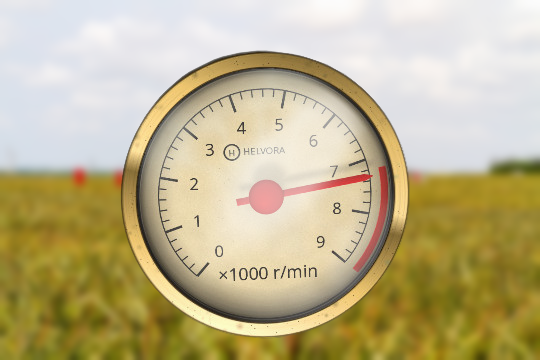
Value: 7300,rpm
